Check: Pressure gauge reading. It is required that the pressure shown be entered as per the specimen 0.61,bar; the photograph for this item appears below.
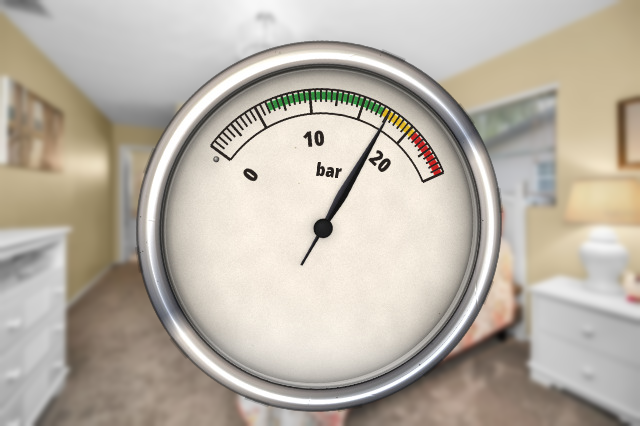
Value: 17.5,bar
